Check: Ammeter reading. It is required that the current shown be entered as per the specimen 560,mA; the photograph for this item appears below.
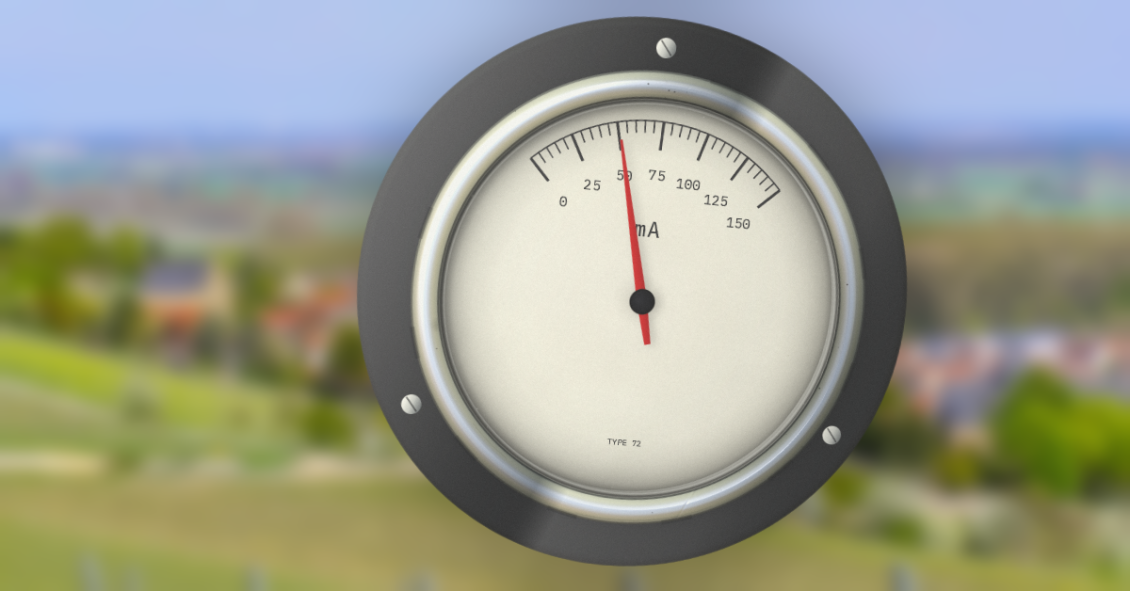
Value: 50,mA
